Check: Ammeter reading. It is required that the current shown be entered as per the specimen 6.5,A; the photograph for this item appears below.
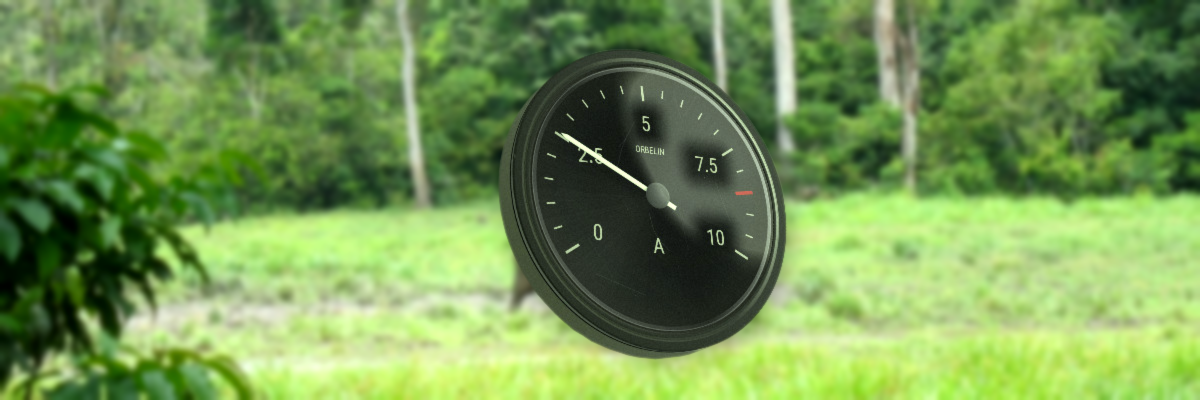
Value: 2.5,A
